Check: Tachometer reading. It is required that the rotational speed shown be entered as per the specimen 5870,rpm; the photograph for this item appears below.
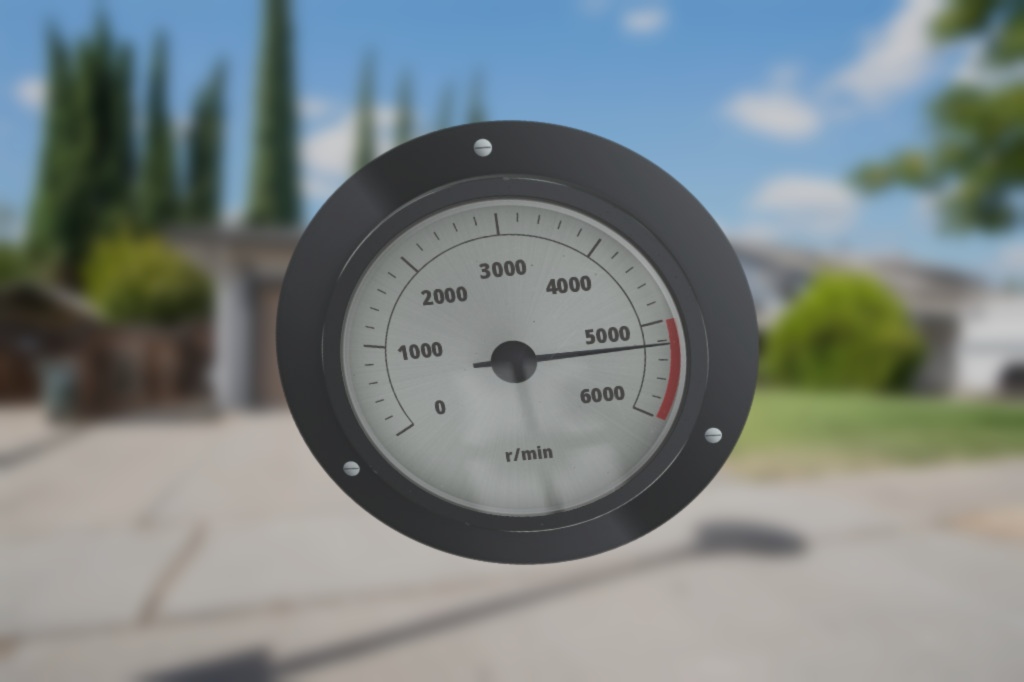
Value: 5200,rpm
